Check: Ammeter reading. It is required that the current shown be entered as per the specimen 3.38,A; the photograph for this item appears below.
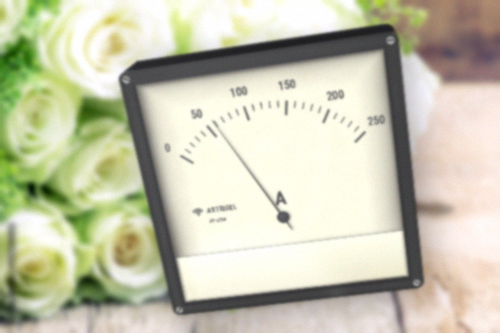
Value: 60,A
